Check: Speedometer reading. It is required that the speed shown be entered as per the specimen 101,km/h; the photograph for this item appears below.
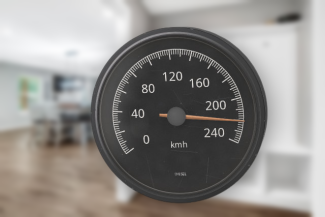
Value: 220,km/h
